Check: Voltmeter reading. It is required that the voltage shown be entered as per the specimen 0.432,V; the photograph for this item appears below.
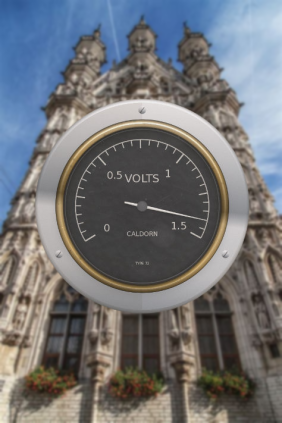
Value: 1.4,V
